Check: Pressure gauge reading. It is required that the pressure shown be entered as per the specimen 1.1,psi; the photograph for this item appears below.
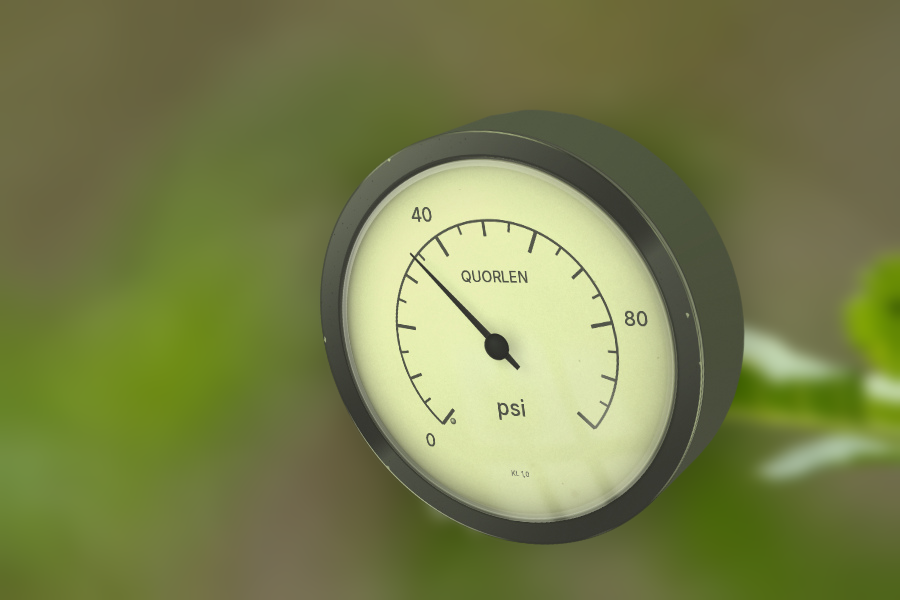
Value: 35,psi
